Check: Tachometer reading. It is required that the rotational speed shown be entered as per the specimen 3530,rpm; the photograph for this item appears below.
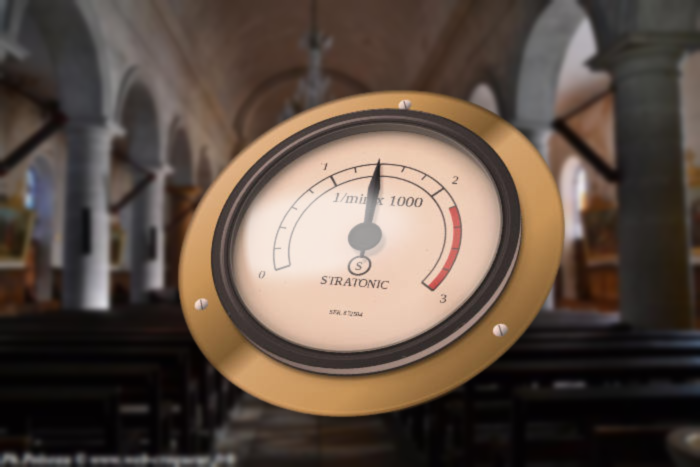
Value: 1400,rpm
